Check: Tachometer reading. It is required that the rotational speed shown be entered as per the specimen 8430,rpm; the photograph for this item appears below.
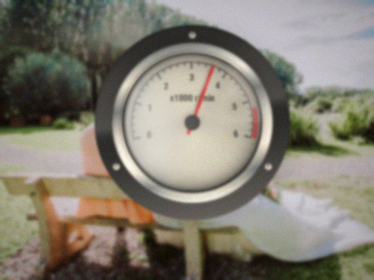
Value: 3600,rpm
